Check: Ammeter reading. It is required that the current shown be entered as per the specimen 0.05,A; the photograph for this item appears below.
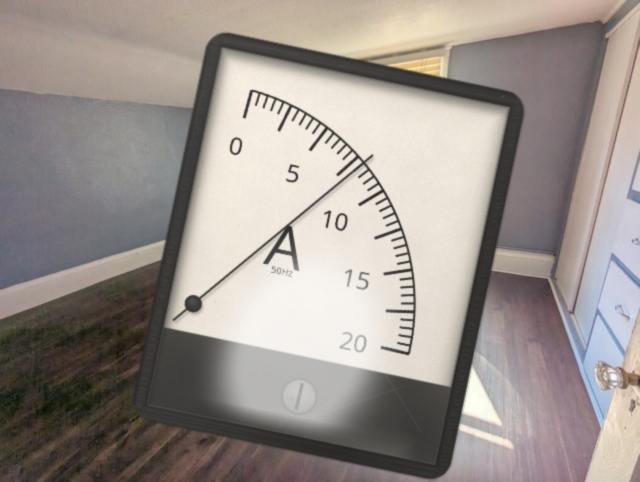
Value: 8,A
